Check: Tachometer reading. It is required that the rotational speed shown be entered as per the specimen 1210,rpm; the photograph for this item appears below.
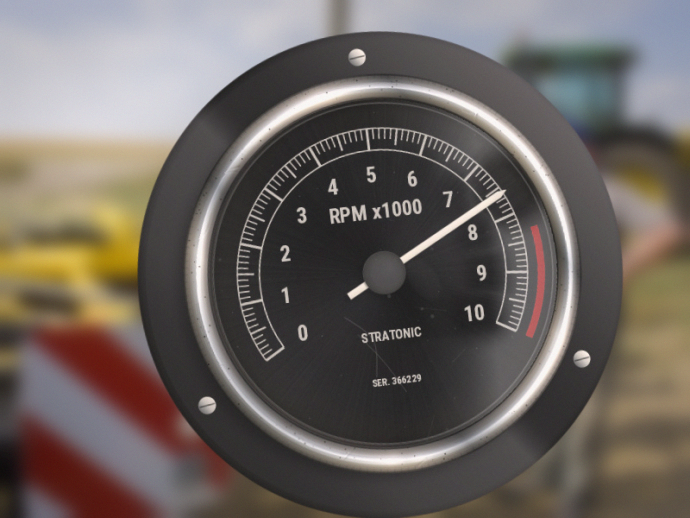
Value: 7600,rpm
